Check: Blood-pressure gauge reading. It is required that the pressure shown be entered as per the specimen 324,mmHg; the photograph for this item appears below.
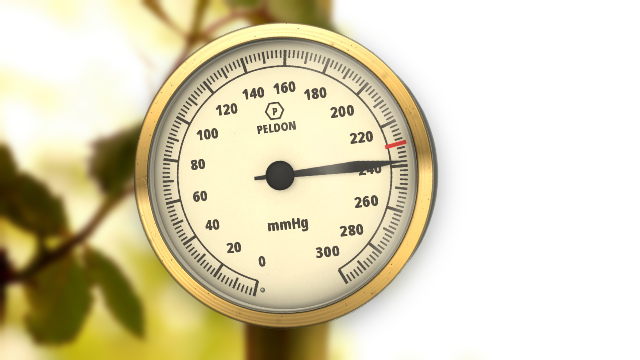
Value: 238,mmHg
